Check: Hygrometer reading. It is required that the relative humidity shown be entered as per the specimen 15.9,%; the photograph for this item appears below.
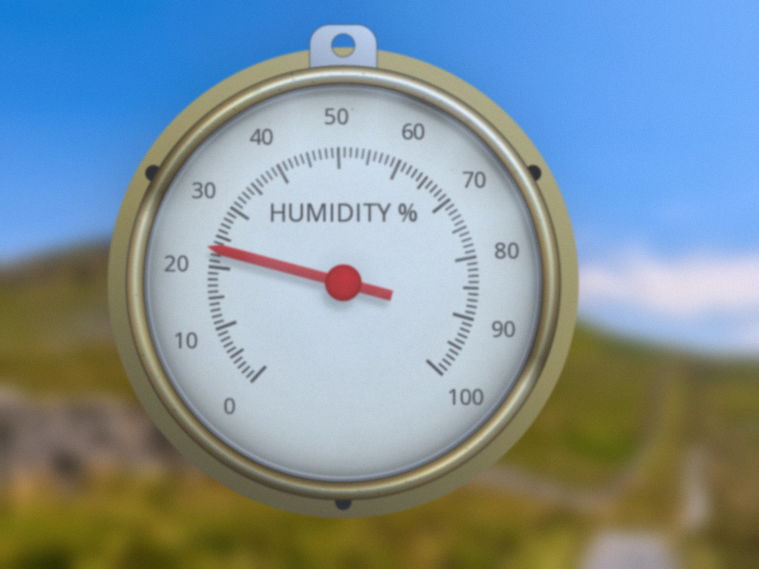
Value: 23,%
